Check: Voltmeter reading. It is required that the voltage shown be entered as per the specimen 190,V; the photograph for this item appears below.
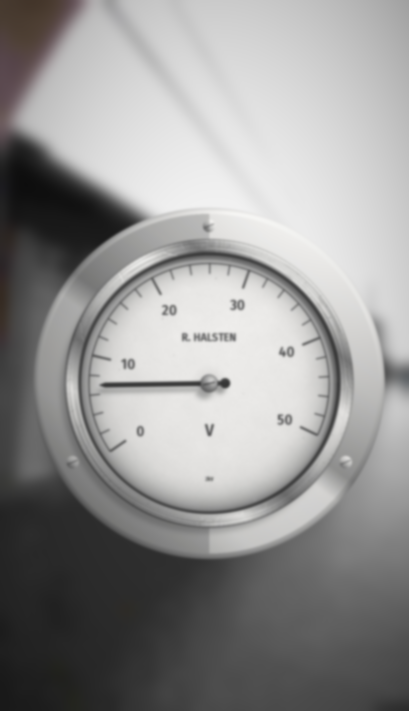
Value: 7,V
